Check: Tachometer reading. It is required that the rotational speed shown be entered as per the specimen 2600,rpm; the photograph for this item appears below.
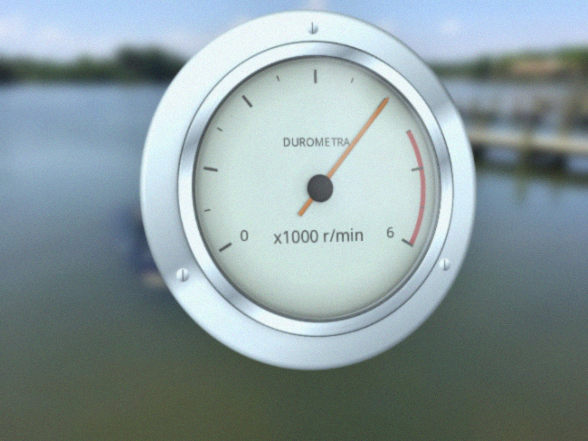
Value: 4000,rpm
